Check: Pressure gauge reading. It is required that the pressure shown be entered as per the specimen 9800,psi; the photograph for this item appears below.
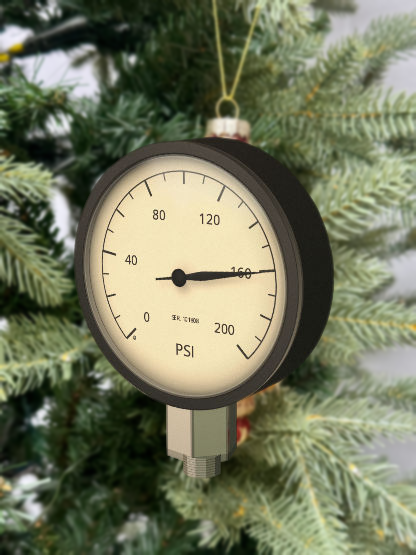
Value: 160,psi
